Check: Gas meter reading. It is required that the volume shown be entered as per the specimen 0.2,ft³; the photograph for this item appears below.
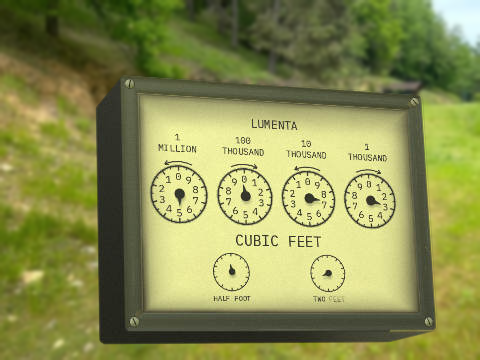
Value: 497300,ft³
